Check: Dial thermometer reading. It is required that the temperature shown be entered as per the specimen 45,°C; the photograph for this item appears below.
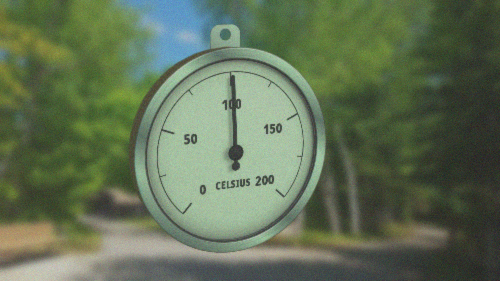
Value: 100,°C
